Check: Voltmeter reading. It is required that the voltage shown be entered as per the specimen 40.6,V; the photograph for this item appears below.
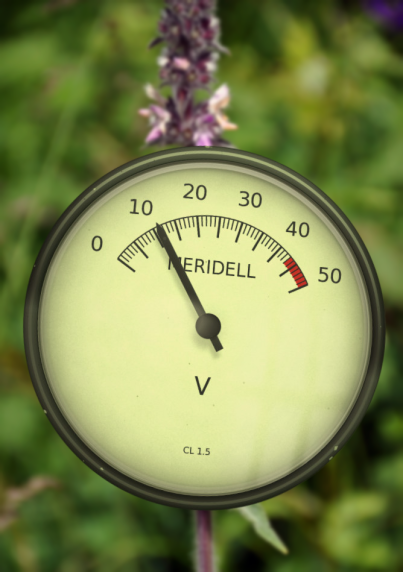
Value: 11,V
